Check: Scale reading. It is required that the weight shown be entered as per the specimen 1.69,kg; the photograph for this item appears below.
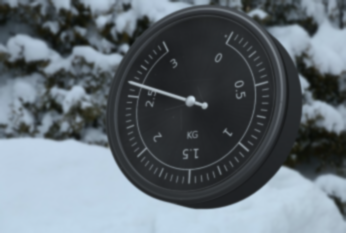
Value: 2.6,kg
